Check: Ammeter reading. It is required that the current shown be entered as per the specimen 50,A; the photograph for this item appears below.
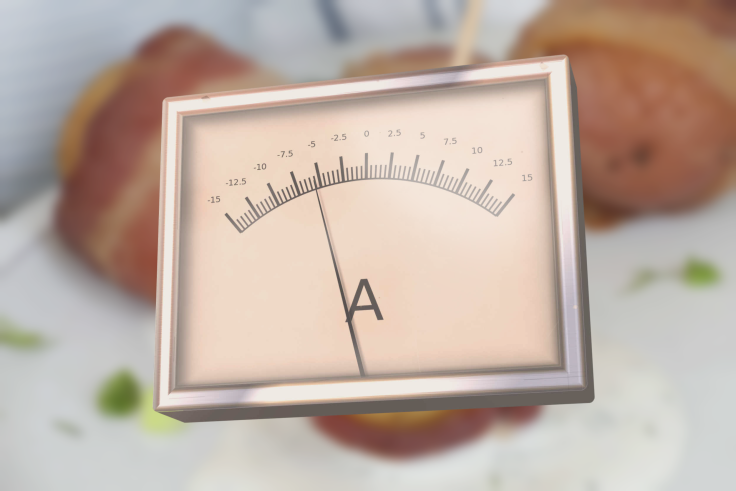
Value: -5.5,A
